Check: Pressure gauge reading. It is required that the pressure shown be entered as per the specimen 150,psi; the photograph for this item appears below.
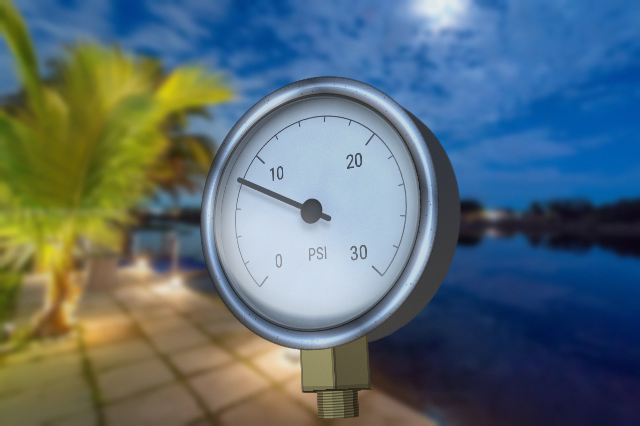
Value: 8,psi
